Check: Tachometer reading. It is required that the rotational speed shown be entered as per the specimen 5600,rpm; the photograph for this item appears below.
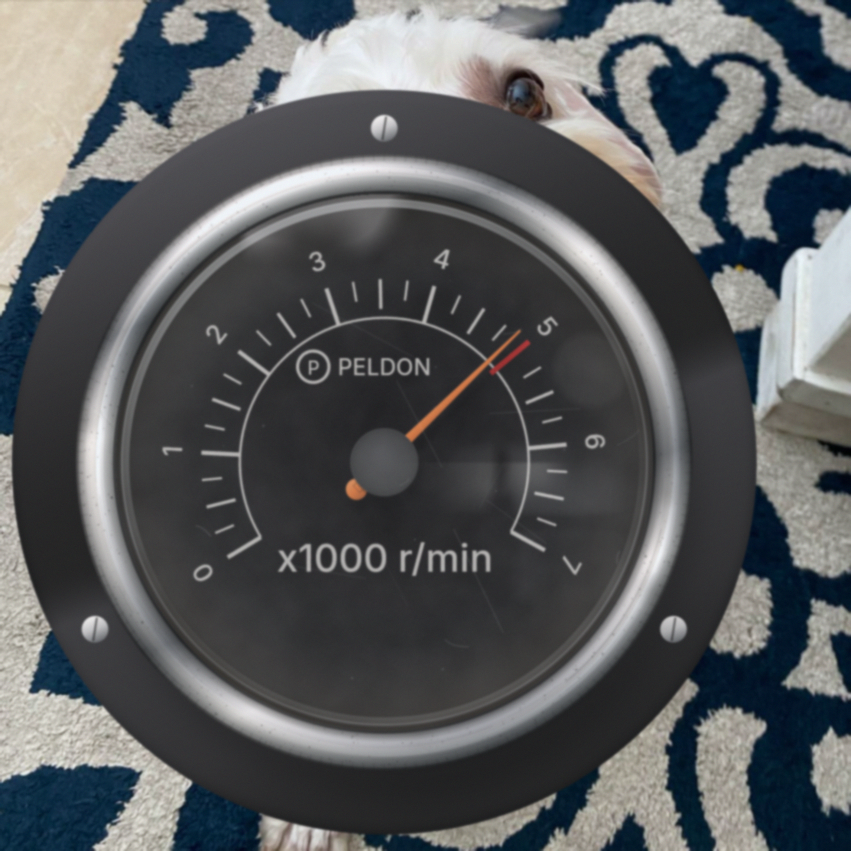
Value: 4875,rpm
